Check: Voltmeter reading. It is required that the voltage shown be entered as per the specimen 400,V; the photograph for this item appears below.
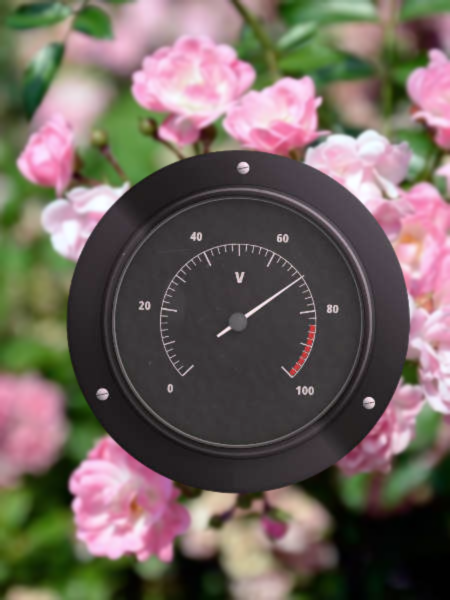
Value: 70,V
